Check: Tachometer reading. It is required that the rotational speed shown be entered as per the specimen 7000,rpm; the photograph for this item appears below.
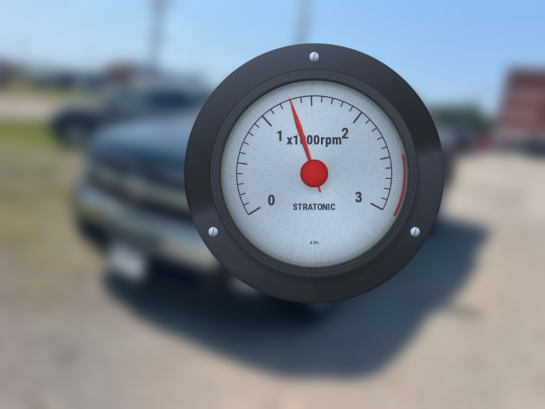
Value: 1300,rpm
